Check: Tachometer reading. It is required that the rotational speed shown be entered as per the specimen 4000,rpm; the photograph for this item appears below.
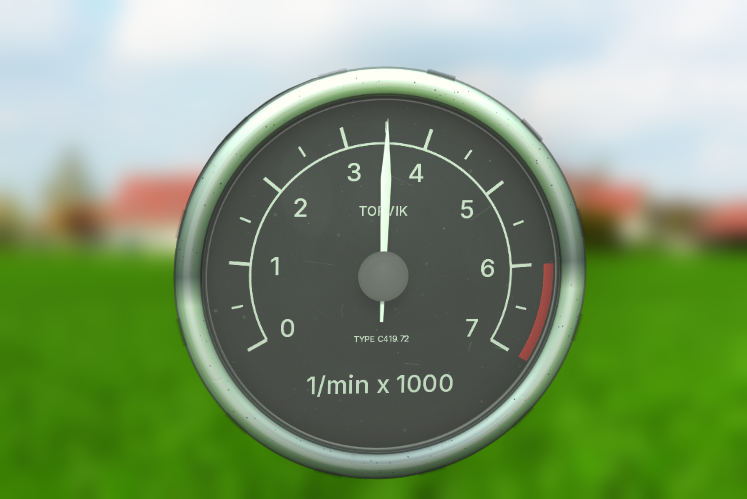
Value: 3500,rpm
